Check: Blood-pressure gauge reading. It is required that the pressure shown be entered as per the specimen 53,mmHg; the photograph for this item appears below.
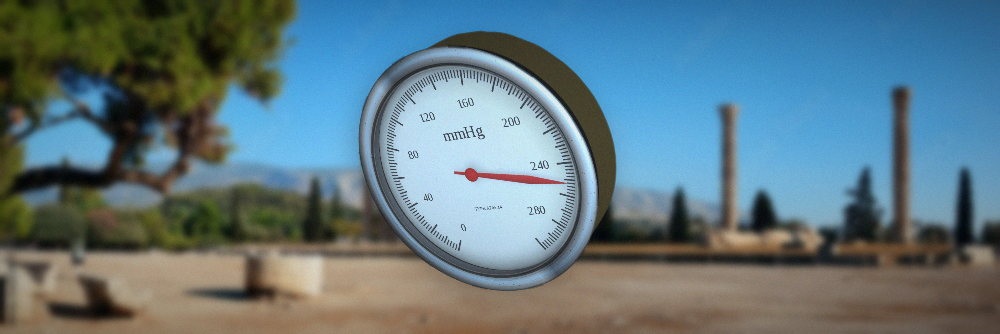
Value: 250,mmHg
